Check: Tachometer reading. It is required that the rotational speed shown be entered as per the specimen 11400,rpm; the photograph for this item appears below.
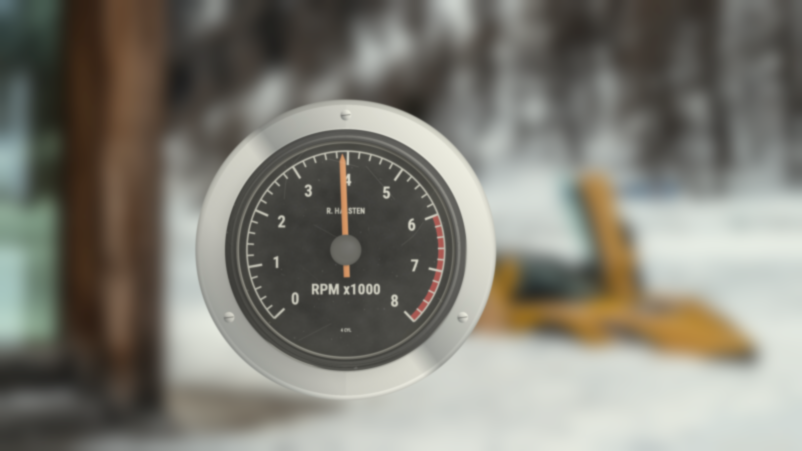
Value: 3900,rpm
